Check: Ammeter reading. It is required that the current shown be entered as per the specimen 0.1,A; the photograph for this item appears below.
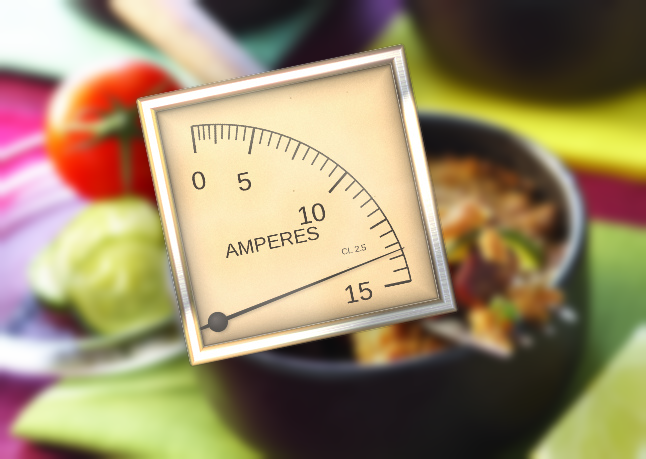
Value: 13.75,A
